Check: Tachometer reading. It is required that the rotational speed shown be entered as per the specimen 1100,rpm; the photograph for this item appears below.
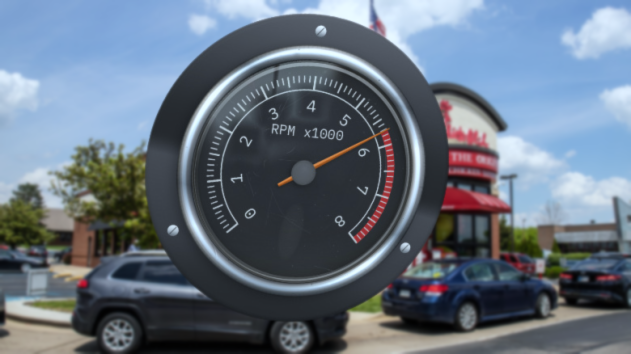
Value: 5700,rpm
